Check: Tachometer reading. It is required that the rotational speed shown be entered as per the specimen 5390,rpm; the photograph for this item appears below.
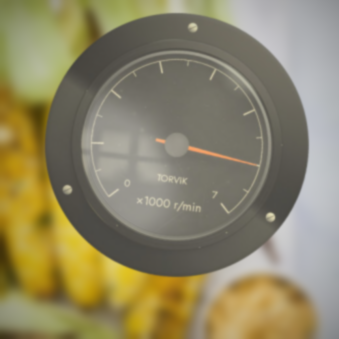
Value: 6000,rpm
